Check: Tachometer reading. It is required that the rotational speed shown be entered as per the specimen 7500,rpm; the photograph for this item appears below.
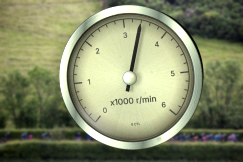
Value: 3400,rpm
